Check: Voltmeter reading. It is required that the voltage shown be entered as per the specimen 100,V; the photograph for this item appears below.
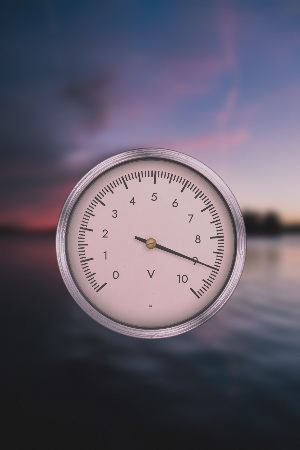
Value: 9,V
